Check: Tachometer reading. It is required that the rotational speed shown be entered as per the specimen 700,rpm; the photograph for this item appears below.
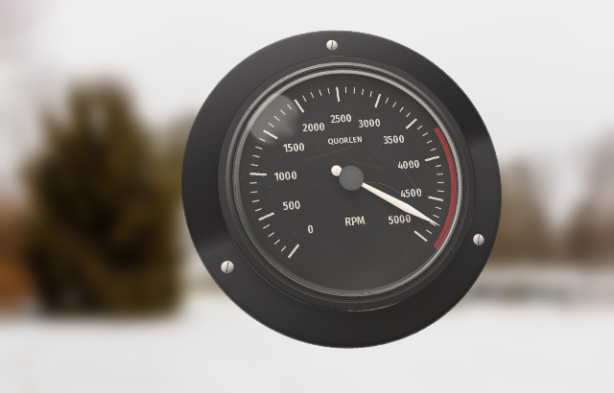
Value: 4800,rpm
